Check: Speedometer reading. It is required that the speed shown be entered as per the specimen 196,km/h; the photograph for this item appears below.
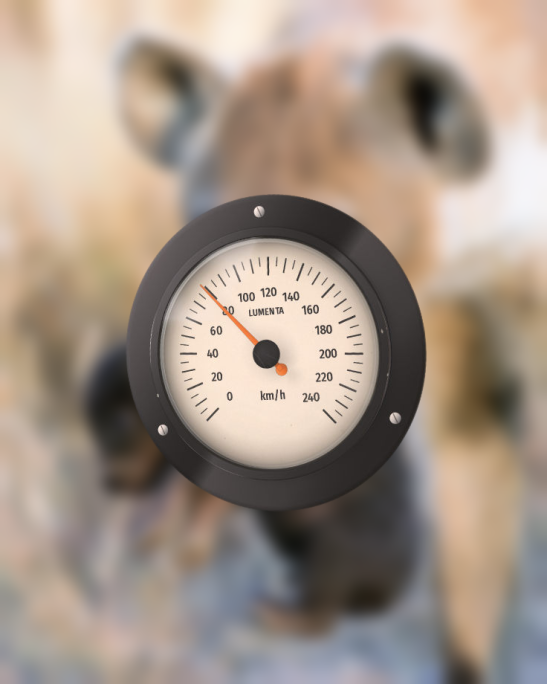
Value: 80,km/h
